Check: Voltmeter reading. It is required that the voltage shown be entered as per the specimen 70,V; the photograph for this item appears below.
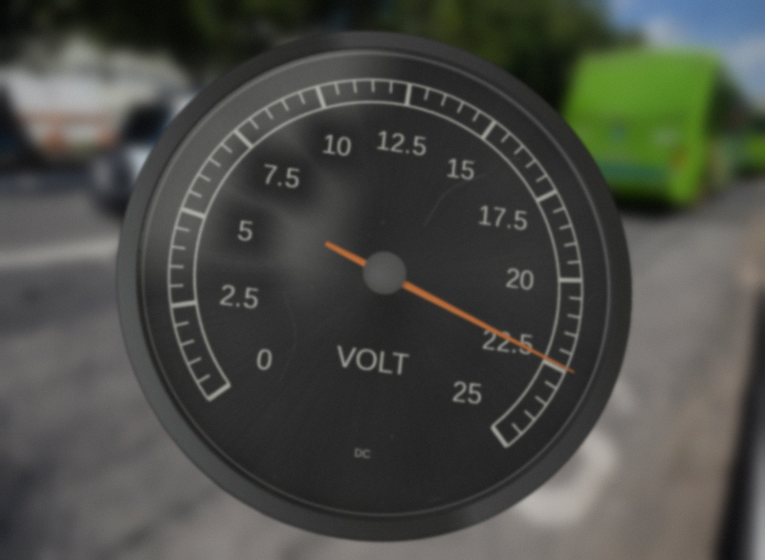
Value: 22.5,V
